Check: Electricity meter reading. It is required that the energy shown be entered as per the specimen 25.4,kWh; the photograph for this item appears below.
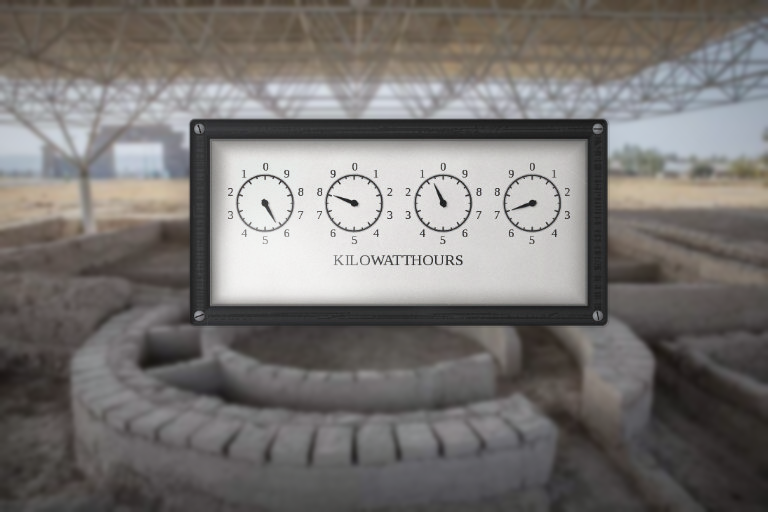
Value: 5807,kWh
